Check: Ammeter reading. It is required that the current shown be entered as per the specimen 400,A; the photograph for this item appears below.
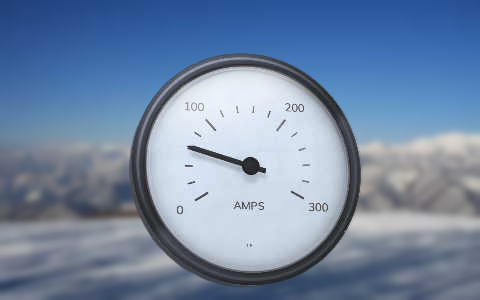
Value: 60,A
